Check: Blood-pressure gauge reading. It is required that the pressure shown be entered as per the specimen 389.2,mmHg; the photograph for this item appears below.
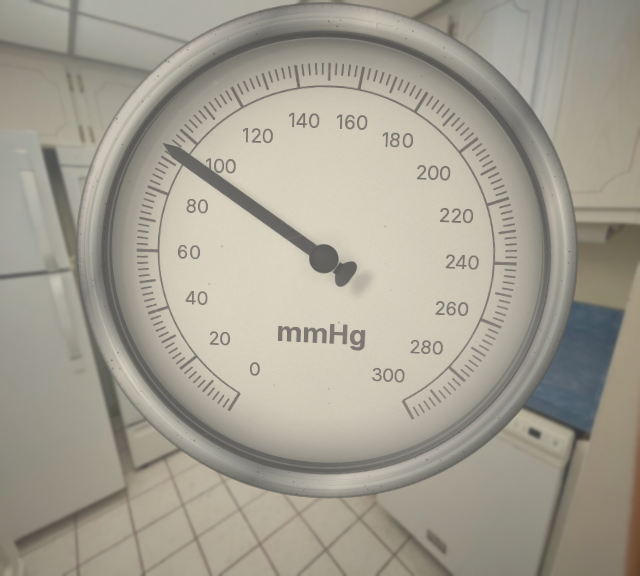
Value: 94,mmHg
